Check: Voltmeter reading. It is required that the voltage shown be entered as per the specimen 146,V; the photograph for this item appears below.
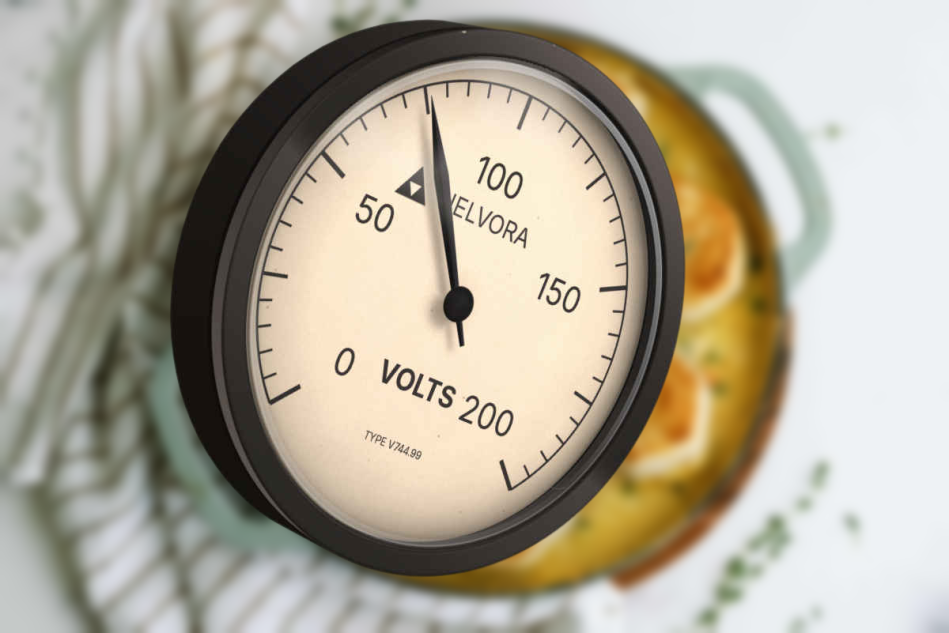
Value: 75,V
